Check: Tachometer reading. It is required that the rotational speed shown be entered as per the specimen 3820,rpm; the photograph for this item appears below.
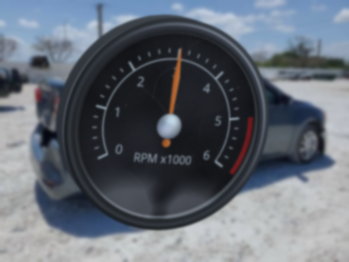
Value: 3000,rpm
